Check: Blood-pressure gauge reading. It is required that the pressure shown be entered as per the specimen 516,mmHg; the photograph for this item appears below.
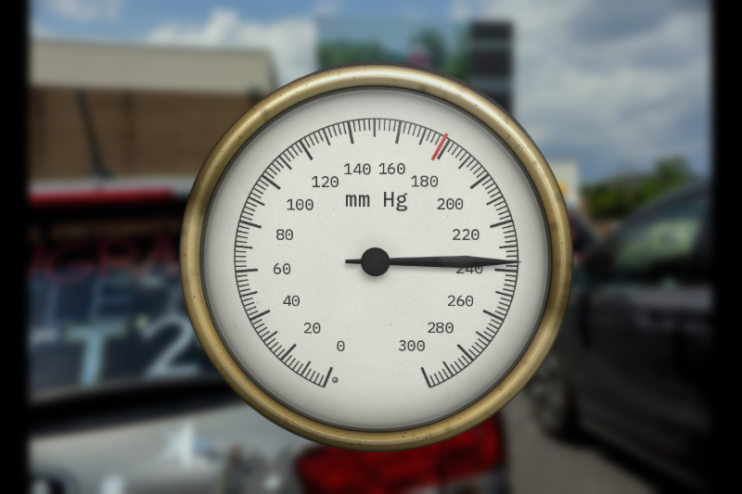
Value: 236,mmHg
